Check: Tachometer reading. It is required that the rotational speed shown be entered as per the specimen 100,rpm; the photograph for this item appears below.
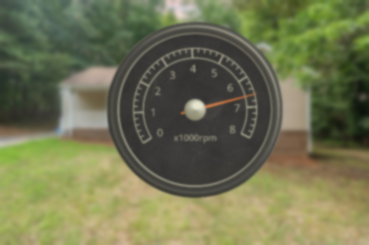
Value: 6600,rpm
